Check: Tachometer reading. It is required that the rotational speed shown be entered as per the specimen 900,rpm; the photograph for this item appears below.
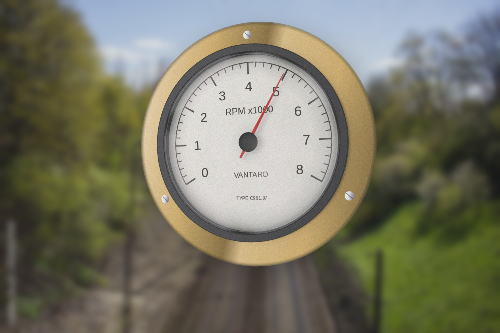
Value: 5000,rpm
